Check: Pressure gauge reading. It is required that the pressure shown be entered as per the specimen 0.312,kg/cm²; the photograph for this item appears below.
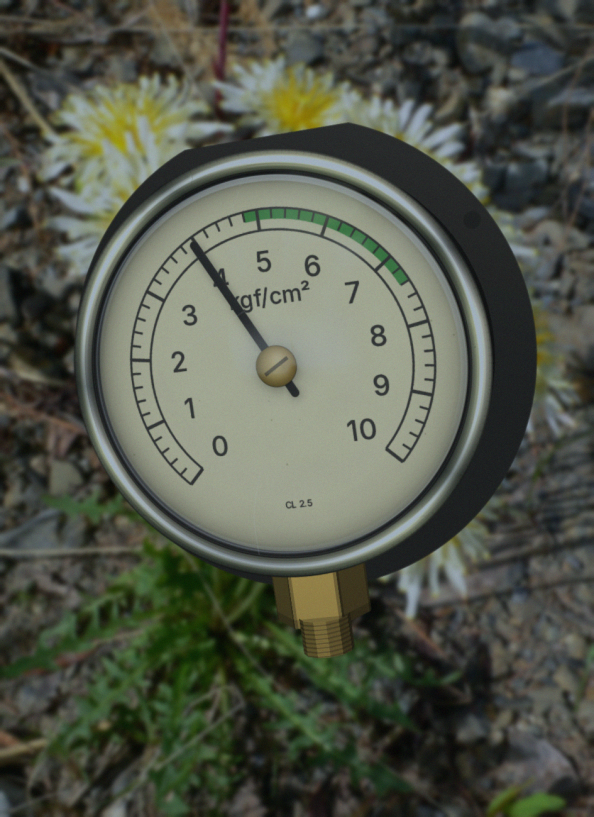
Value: 4,kg/cm²
